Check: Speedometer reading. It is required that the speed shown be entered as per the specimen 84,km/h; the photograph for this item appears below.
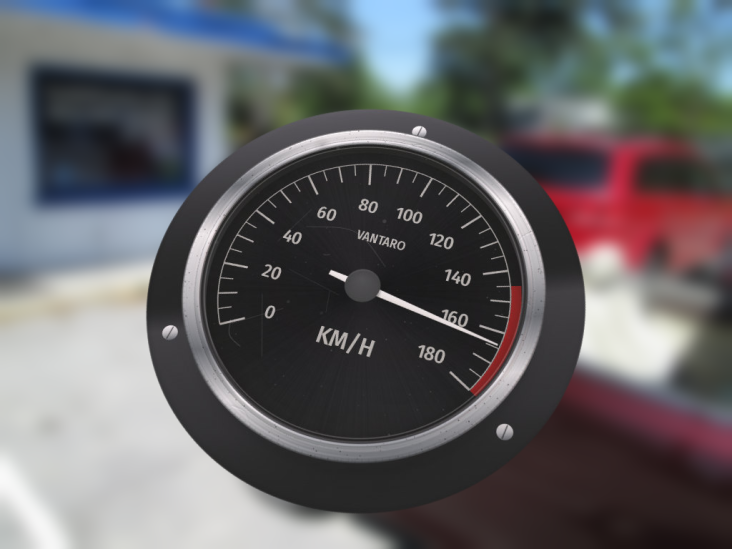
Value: 165,km/h
